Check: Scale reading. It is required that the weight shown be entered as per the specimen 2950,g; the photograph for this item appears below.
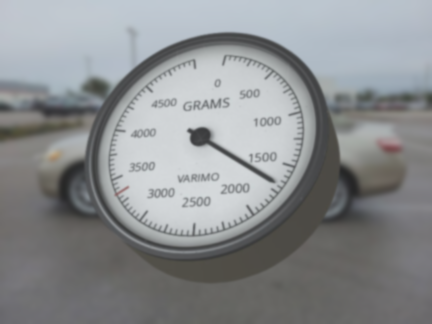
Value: 1700,g
